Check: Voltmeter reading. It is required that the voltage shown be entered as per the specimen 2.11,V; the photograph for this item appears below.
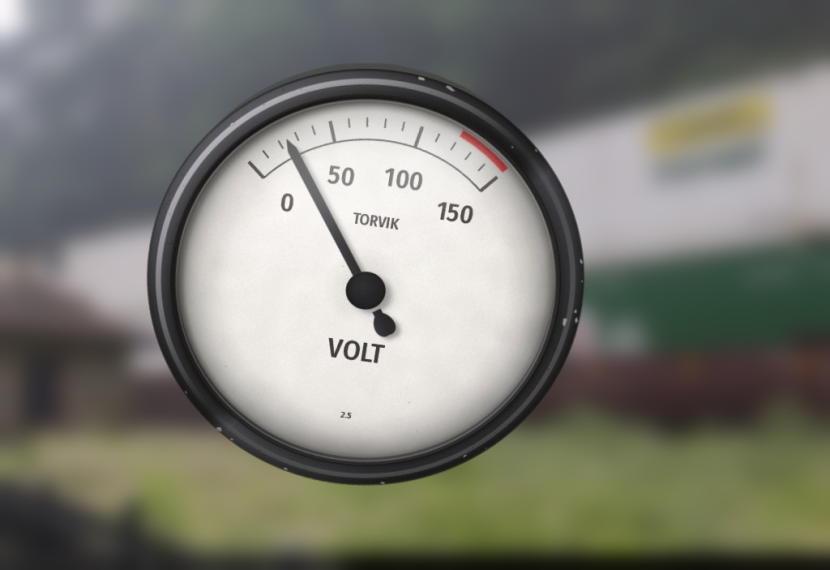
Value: 25,V
